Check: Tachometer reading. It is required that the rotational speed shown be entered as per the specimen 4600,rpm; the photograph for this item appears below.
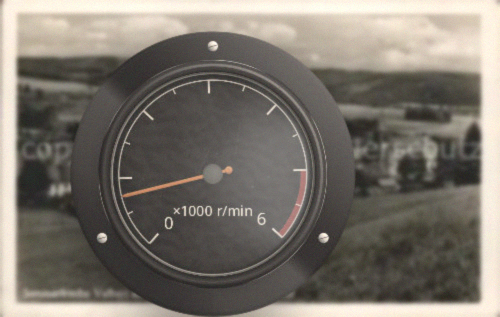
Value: 750,rpm
